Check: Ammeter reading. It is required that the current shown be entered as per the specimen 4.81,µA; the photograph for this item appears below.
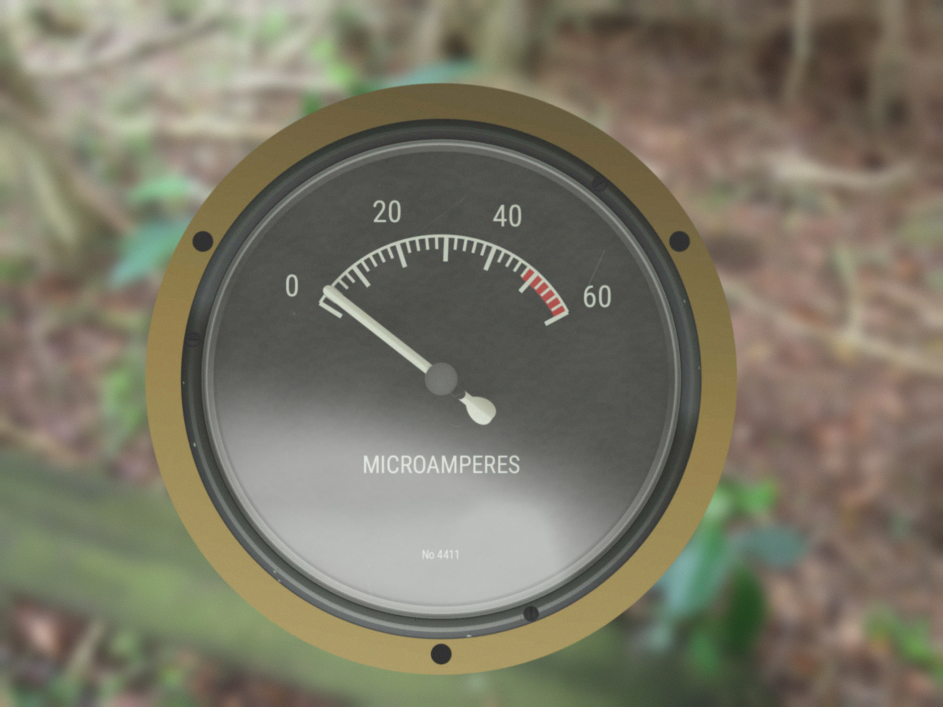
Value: 3,µA
